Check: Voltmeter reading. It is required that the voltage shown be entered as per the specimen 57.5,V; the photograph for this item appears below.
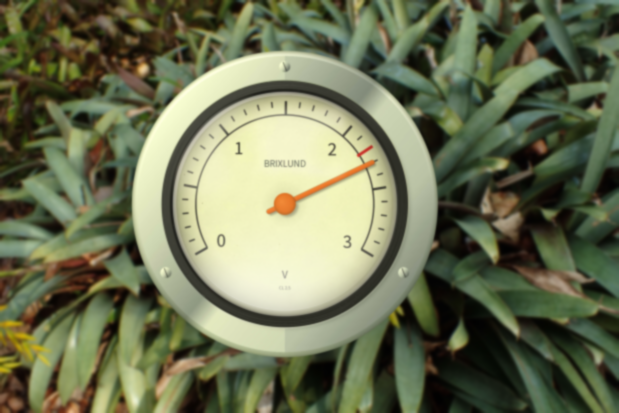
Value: 2.3,V
